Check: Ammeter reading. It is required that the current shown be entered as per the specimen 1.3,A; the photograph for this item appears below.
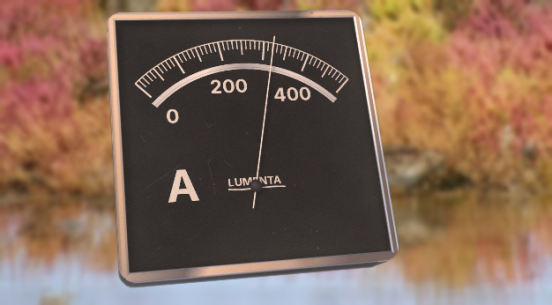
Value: 320,A
